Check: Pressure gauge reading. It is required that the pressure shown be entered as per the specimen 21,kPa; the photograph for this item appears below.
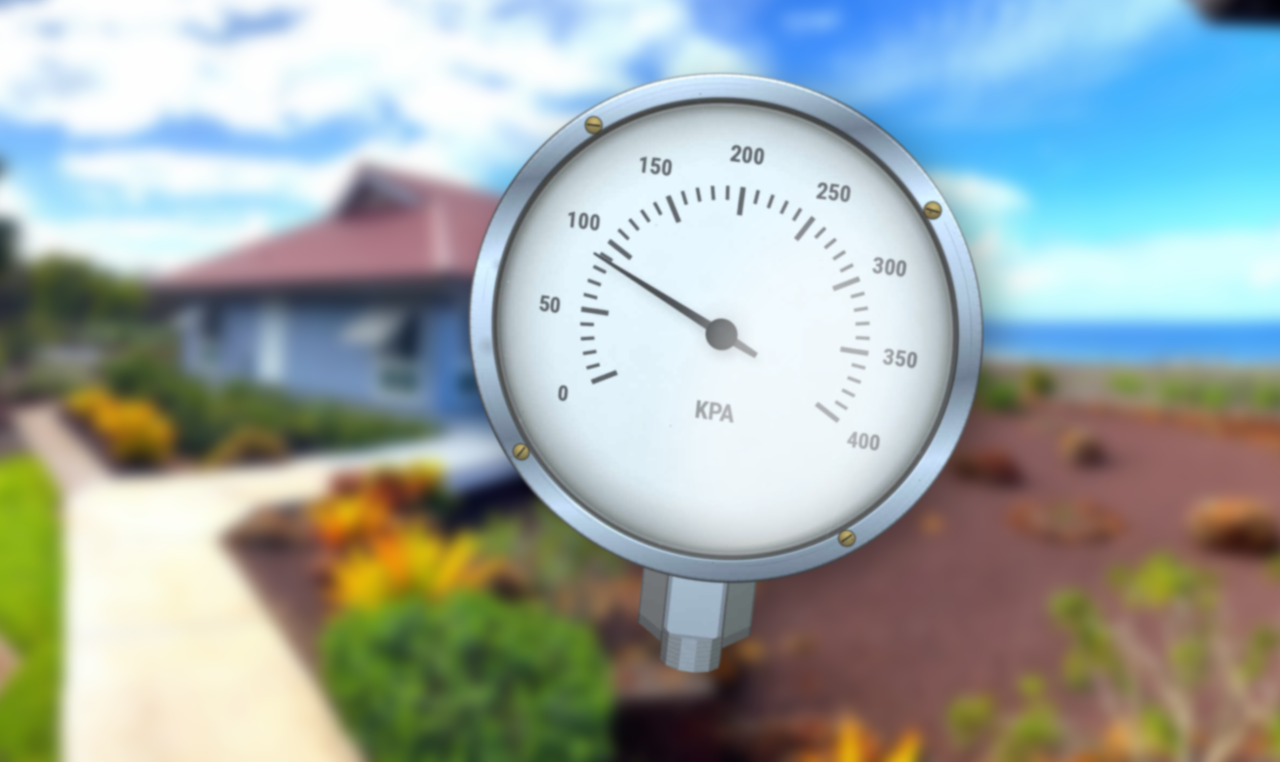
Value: 90,kPa
